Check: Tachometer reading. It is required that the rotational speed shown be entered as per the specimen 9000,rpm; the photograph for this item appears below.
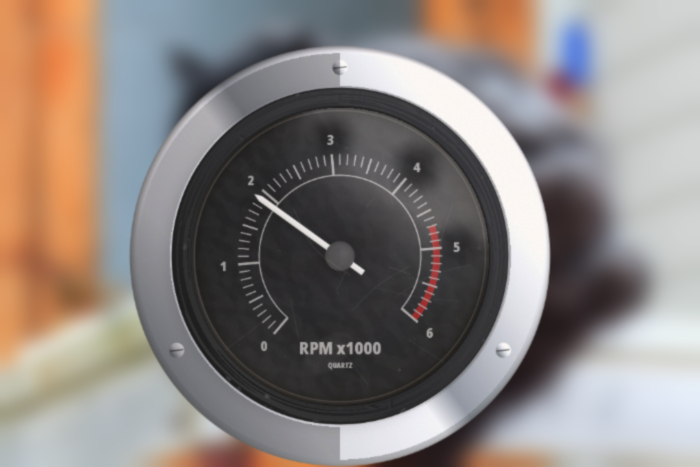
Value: 1900,rpm
